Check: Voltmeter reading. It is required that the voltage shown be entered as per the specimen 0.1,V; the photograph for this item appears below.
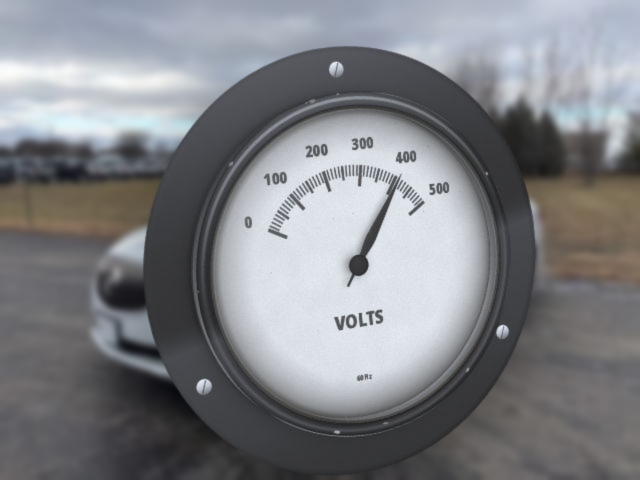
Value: 400,V
